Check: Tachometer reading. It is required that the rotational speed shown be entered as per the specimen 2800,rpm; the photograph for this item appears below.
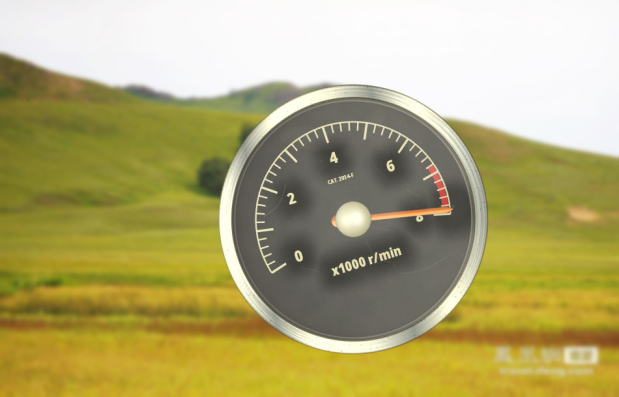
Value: 7900,rpm
